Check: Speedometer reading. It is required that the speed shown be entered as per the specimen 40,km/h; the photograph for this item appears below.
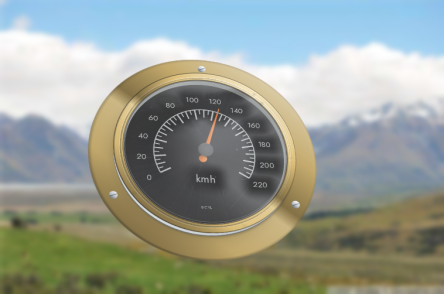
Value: 125,km/h
